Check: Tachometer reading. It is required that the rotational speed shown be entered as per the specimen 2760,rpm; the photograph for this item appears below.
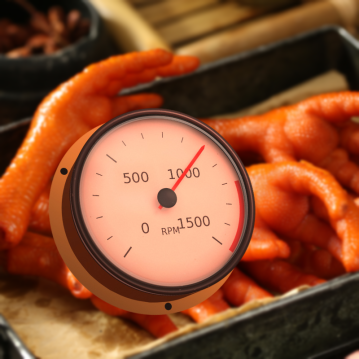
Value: 1000,rpm
